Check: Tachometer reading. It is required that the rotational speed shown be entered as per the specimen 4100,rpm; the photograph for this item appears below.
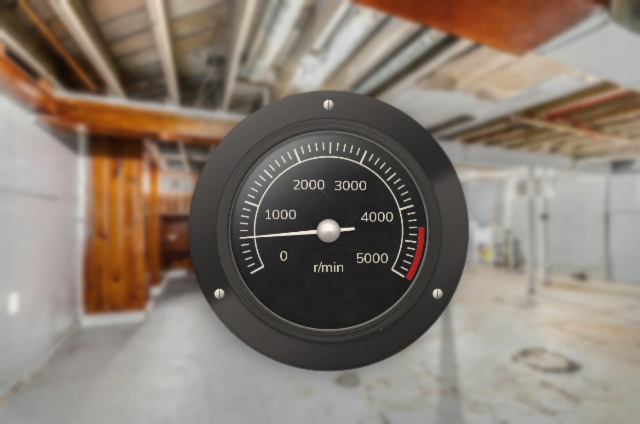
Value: 500,rpm
